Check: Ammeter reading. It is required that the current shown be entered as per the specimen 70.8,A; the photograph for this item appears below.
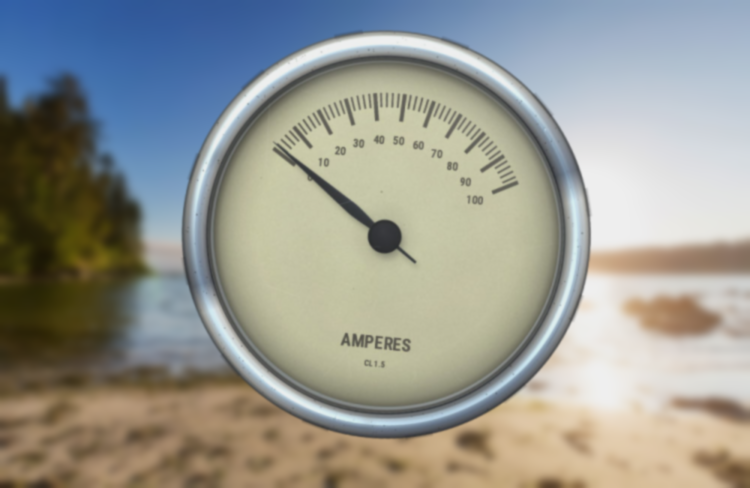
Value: 2,A
